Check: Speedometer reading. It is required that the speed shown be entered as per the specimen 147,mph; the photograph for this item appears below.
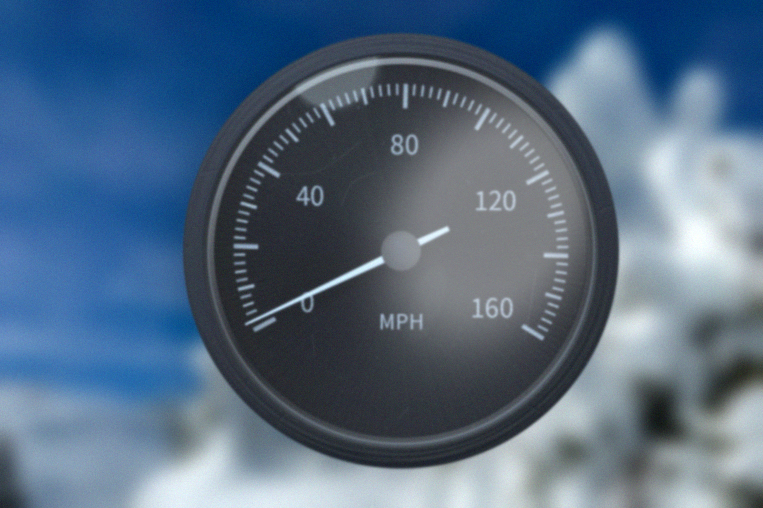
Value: 2,mph
